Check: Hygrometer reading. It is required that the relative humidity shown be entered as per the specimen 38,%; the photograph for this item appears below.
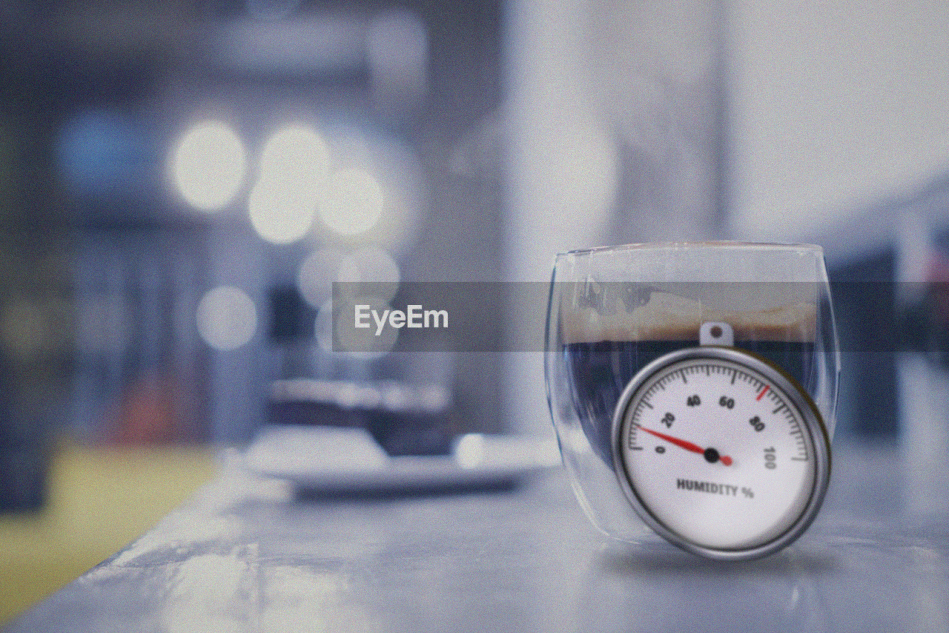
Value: 10,%
